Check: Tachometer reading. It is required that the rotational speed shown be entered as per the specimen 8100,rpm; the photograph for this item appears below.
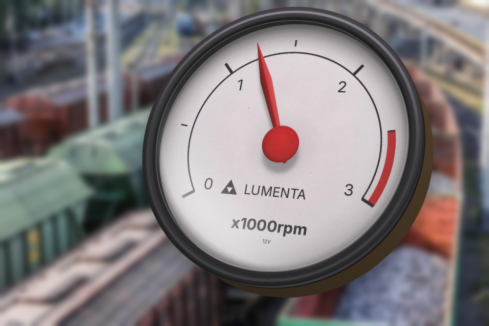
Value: 1250,rpm
